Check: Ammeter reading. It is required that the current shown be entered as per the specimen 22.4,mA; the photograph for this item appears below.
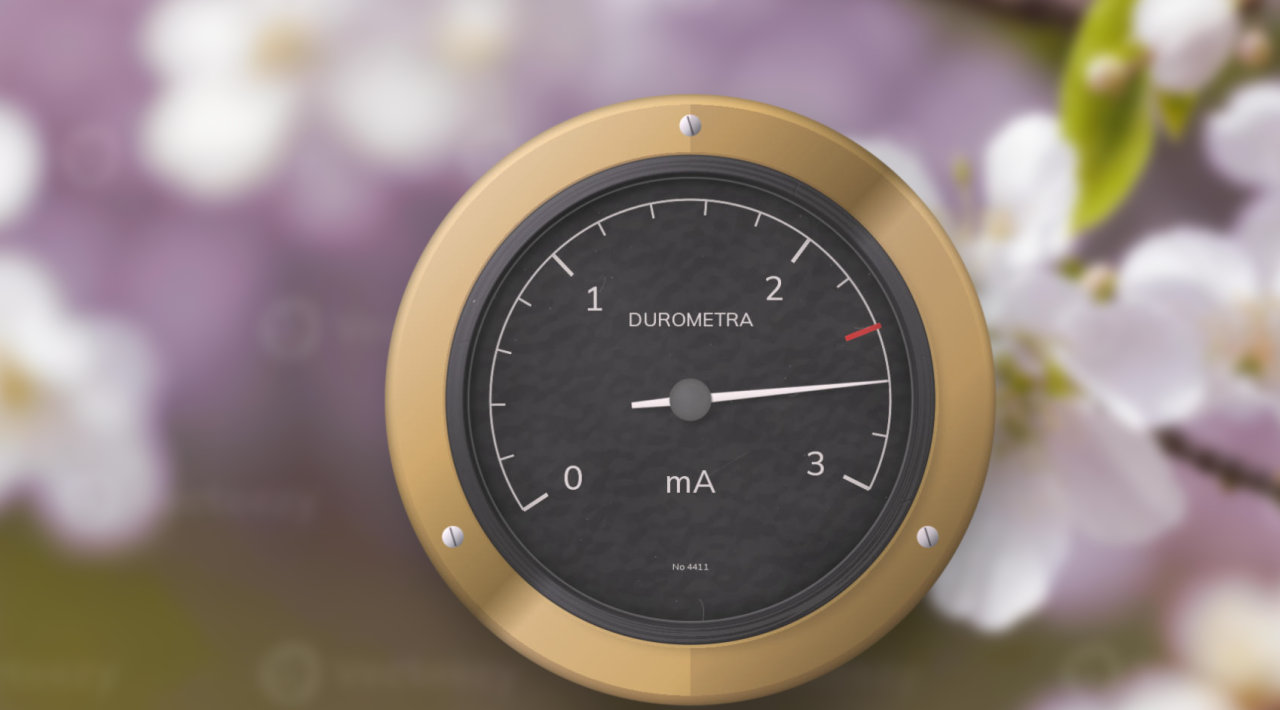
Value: 2.6,mA
